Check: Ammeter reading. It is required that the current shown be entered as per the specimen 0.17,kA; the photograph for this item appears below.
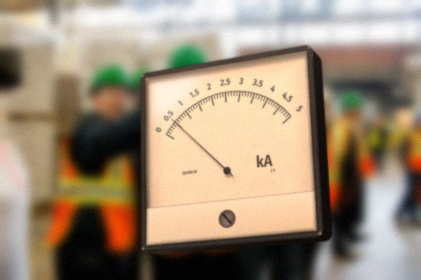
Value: 0.5,kA
